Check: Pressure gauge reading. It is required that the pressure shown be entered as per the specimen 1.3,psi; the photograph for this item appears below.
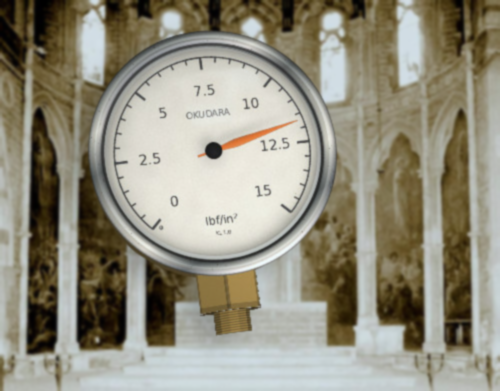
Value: 11.75,psi
